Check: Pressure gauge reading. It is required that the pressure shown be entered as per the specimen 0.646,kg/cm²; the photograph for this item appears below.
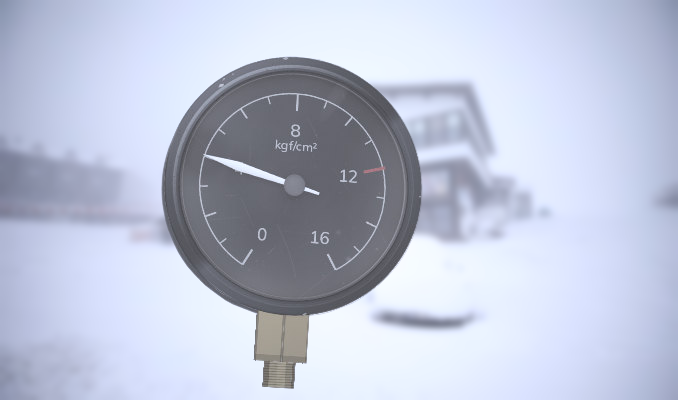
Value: 4,kg/cm²
